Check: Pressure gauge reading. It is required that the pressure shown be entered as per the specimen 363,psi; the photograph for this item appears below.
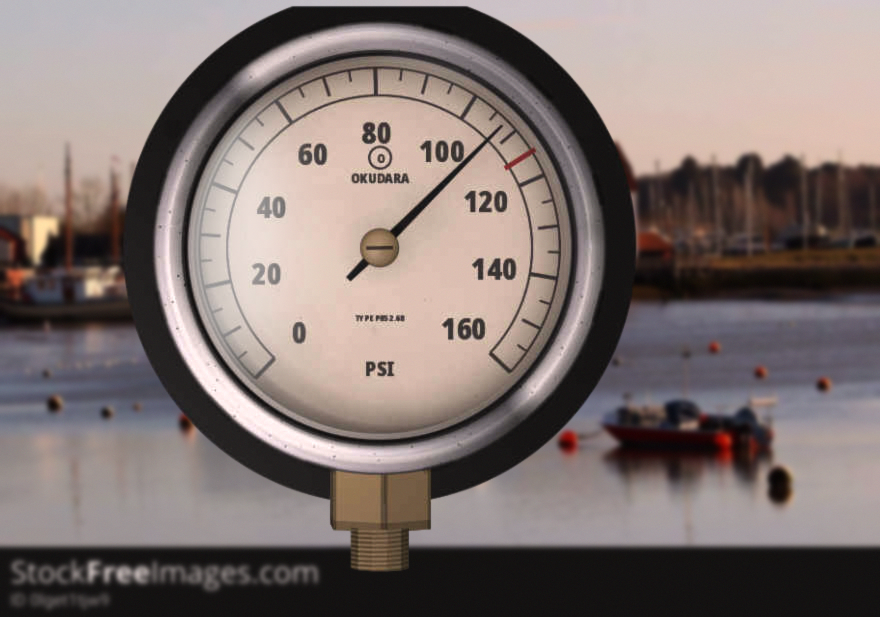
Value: 107.5,psi
